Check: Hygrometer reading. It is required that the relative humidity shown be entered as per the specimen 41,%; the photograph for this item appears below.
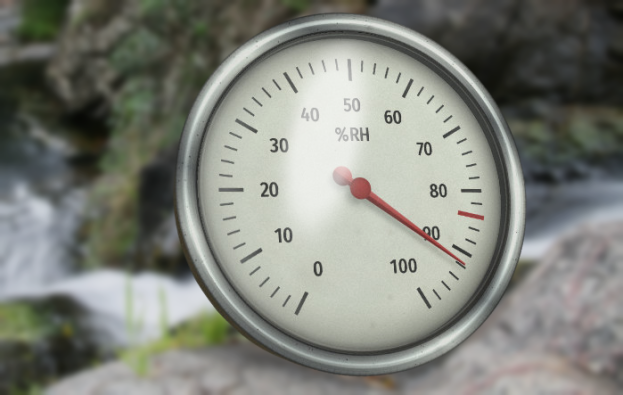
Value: 92,%
